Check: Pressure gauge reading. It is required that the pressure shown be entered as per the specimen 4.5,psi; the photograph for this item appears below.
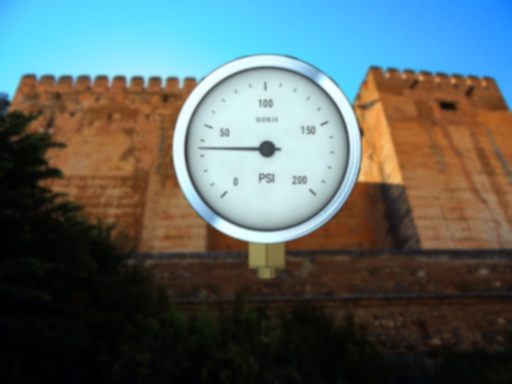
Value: 35,psi
